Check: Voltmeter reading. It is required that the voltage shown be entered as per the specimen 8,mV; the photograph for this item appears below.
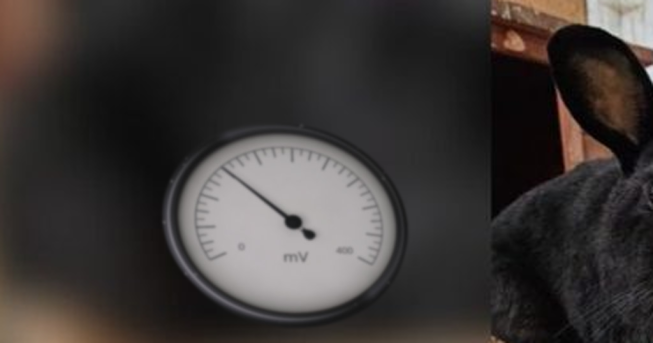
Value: 120,mV
